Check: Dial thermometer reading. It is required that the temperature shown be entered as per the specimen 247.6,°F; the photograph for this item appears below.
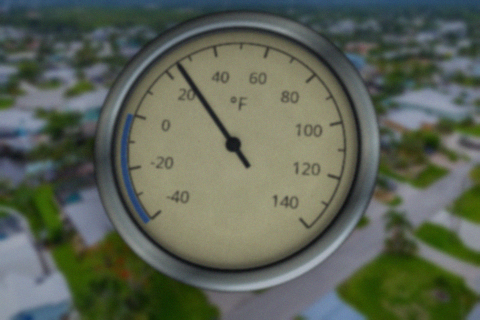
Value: 25,°F
